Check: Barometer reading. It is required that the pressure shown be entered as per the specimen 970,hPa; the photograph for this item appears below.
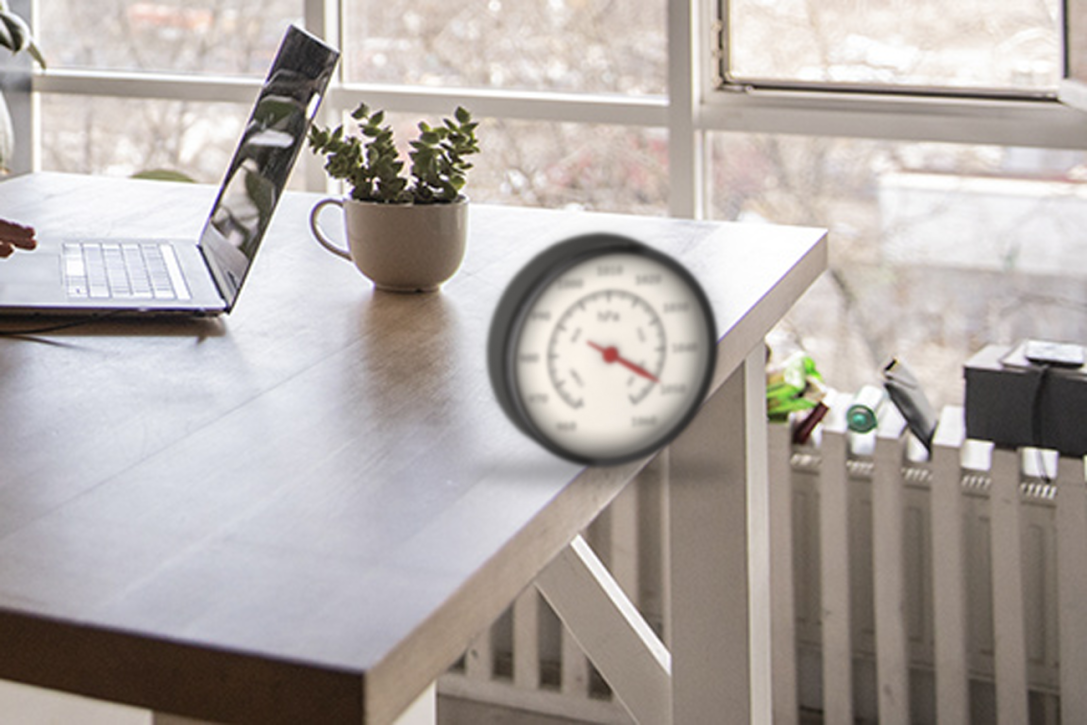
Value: 1050,hPa
